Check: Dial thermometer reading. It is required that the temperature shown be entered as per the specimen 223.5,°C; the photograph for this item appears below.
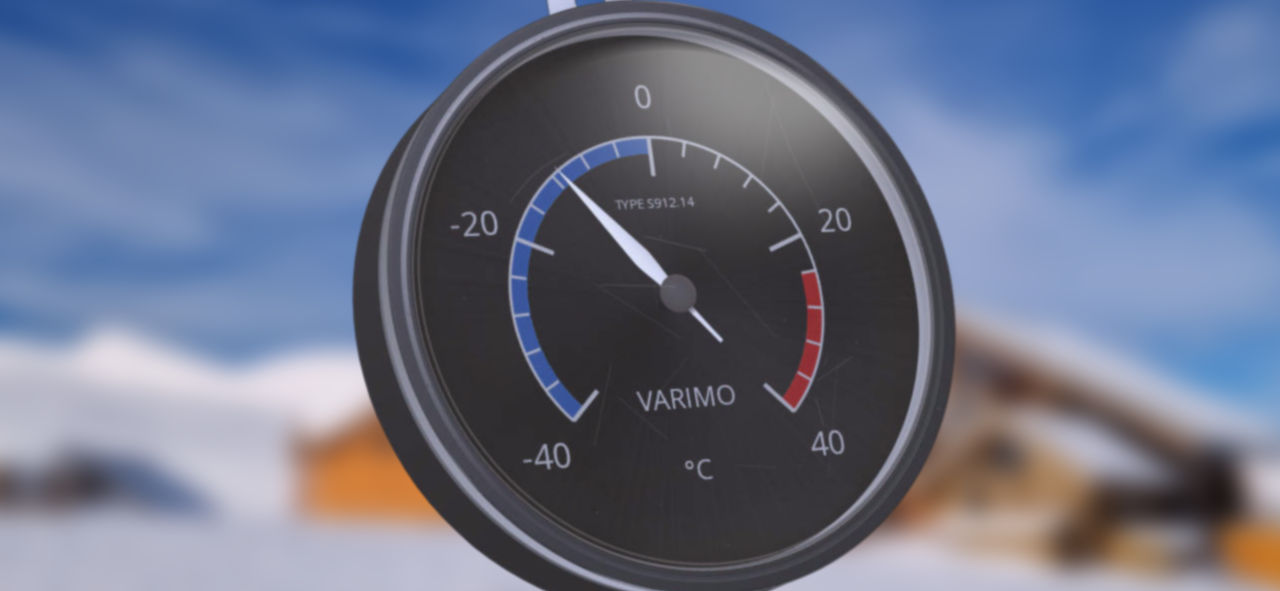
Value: -12,°C
